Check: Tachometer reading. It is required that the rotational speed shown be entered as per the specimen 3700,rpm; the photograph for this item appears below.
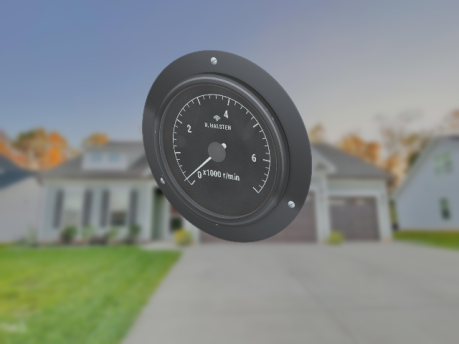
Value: 200,rpm
